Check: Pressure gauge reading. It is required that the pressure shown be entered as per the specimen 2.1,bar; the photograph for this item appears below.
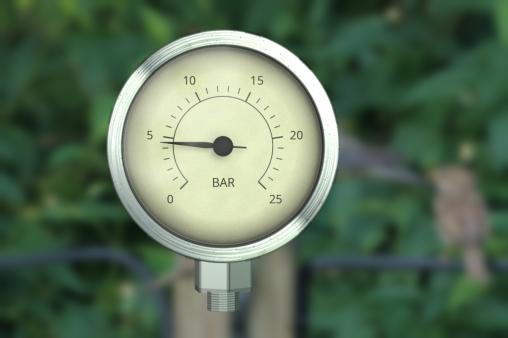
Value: 4.5,bar
